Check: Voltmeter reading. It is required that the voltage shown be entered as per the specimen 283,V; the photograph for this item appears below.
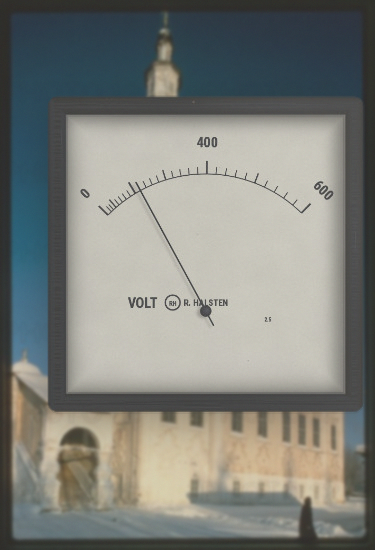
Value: 220,V
